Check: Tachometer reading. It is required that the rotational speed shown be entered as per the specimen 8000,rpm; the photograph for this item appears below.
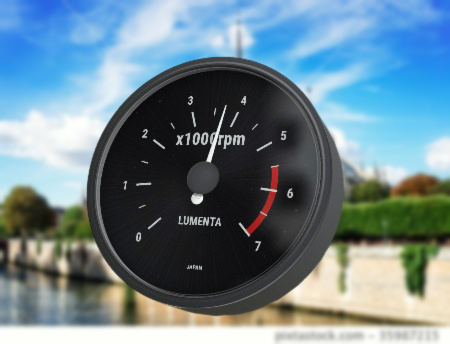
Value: 3750,rpm
